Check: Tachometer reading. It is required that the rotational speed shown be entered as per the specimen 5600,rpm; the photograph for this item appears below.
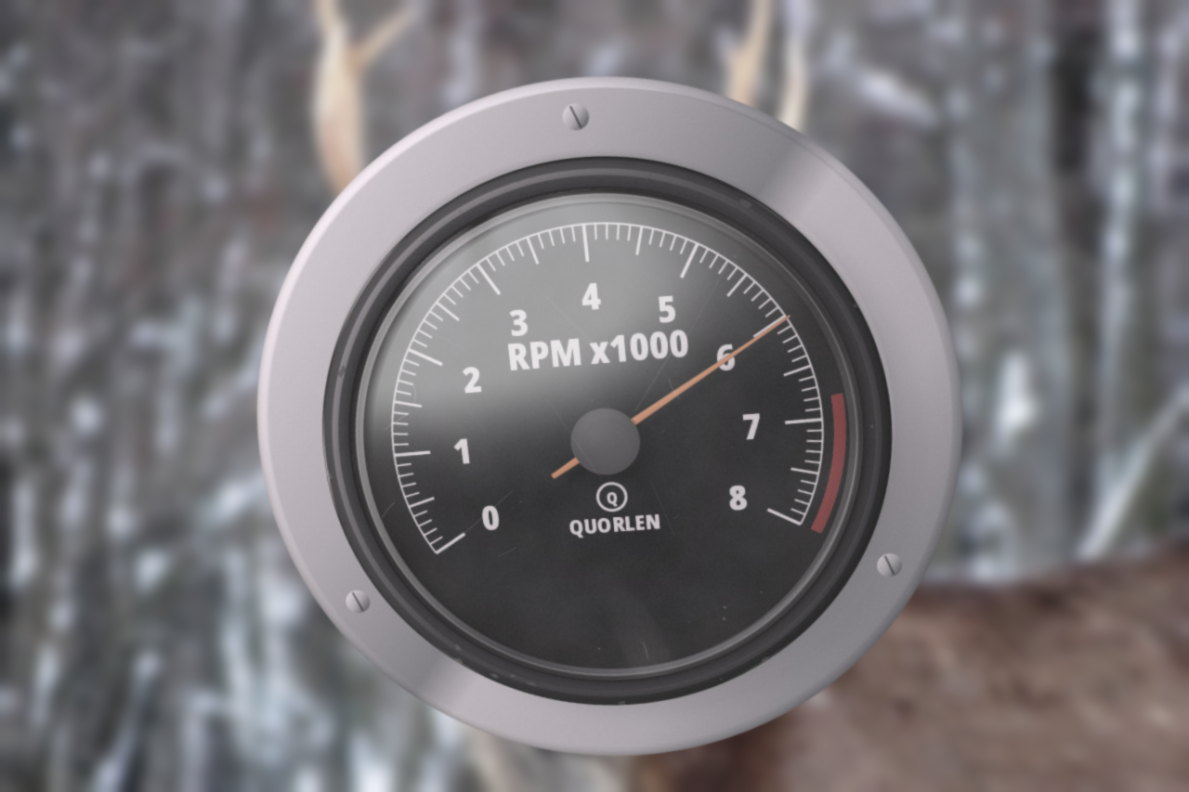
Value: 6000,rpm
